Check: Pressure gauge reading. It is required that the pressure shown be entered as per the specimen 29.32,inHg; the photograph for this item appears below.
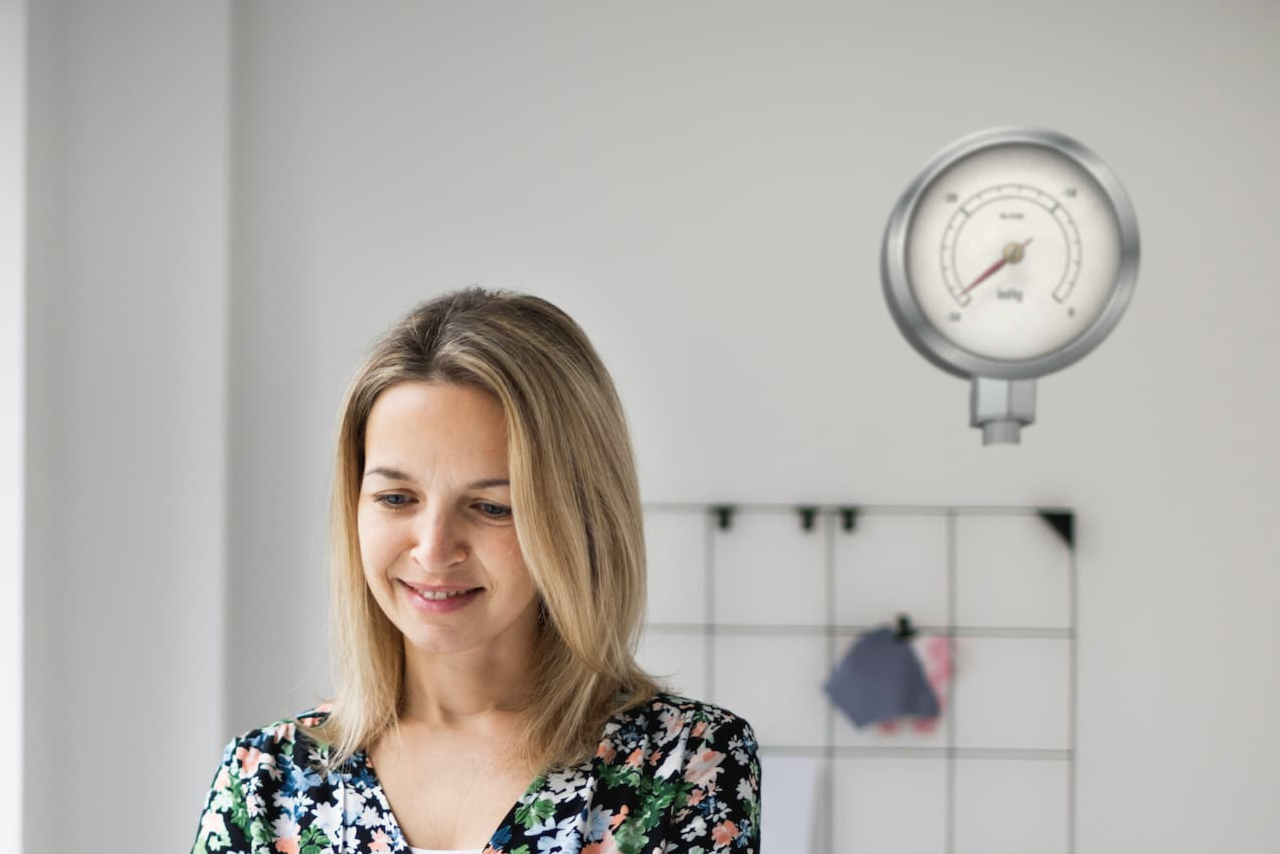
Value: -29,inHg
